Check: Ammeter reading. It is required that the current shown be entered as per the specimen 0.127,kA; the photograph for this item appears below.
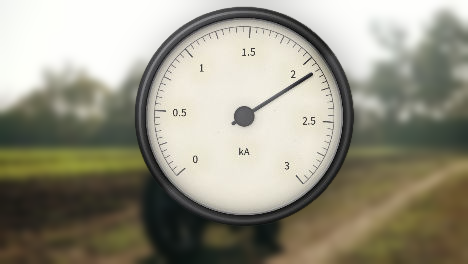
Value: 2.1,kA
